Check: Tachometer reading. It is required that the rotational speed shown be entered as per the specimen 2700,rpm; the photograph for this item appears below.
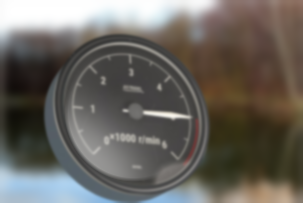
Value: 5000,rpm
